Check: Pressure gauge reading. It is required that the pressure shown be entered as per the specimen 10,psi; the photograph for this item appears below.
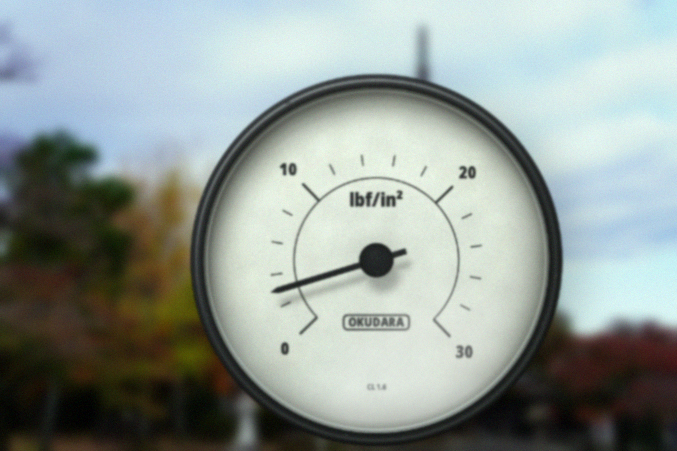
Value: 3,psi
